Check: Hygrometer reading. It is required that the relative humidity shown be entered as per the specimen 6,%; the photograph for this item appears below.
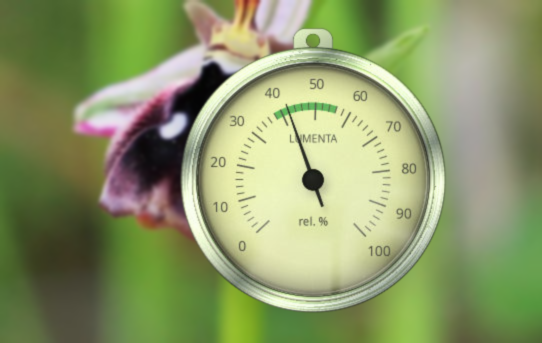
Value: 42,%
